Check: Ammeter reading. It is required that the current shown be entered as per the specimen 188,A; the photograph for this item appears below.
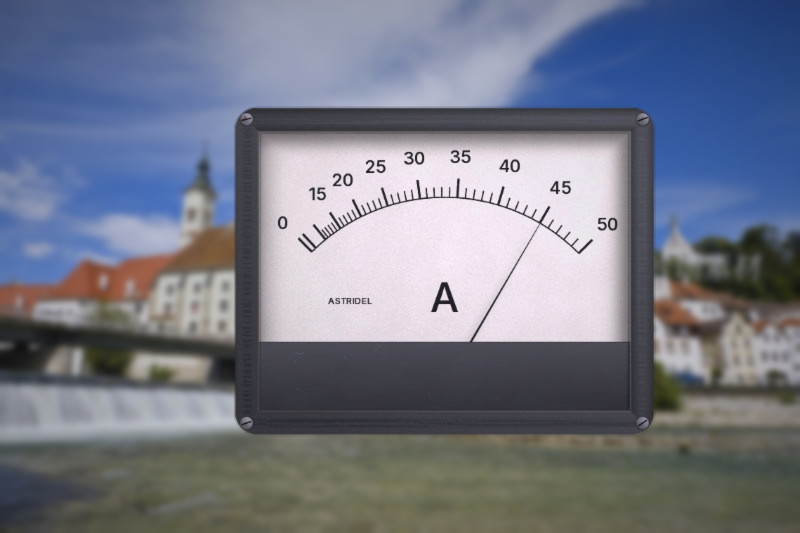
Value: 45,A
